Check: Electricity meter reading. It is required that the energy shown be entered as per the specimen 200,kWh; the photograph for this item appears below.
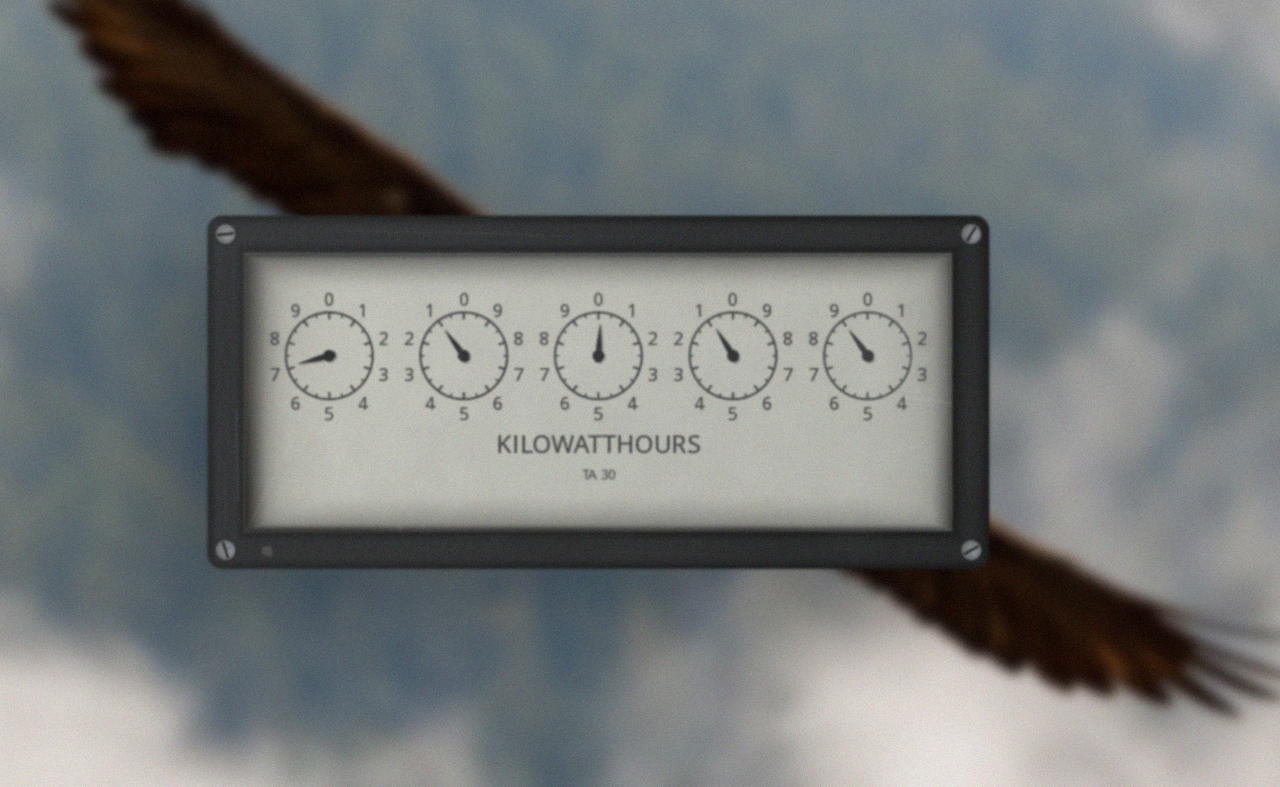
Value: 71009,kWh
